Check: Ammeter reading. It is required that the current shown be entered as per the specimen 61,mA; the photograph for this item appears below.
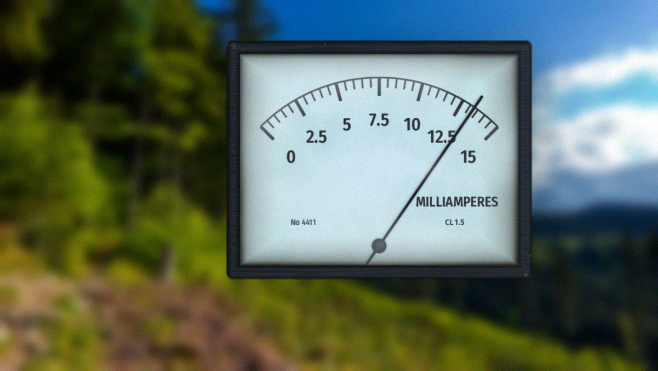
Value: 13.25,mA
